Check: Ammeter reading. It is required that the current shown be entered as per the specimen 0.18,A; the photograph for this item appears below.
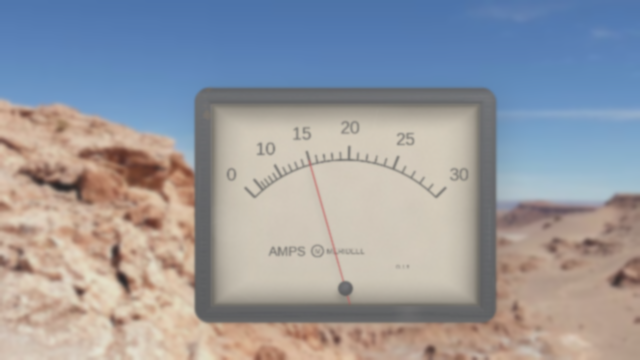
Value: 15,A
